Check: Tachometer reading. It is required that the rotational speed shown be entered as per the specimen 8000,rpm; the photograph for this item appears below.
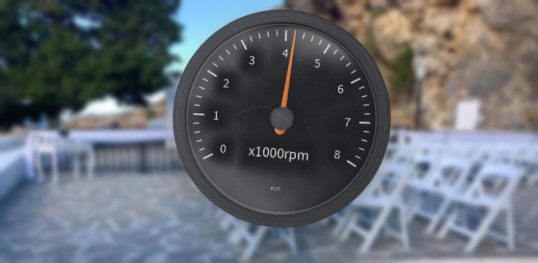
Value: 4200,rpm
